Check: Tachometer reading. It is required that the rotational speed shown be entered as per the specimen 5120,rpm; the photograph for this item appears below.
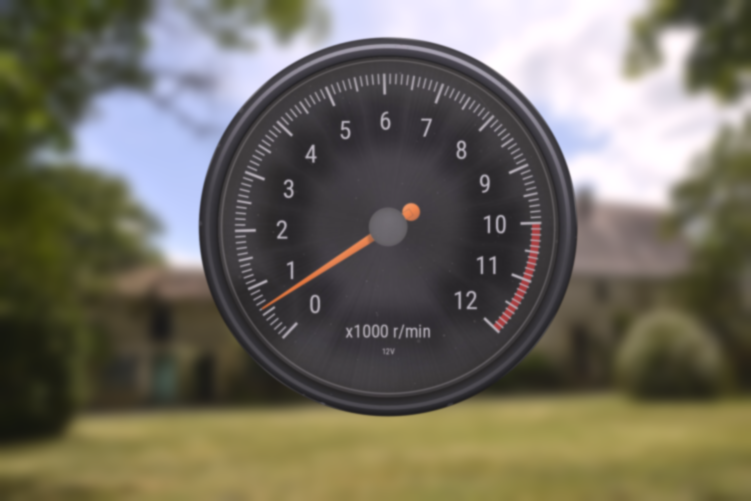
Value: 600,rpm
